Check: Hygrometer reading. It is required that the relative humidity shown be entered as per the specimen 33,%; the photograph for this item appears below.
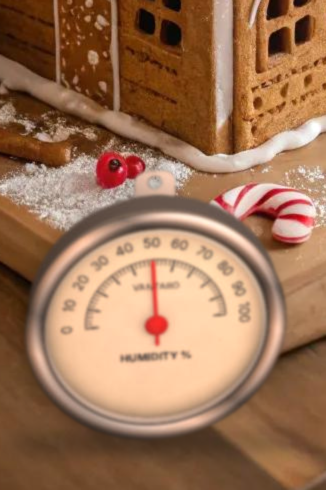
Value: 50,%
